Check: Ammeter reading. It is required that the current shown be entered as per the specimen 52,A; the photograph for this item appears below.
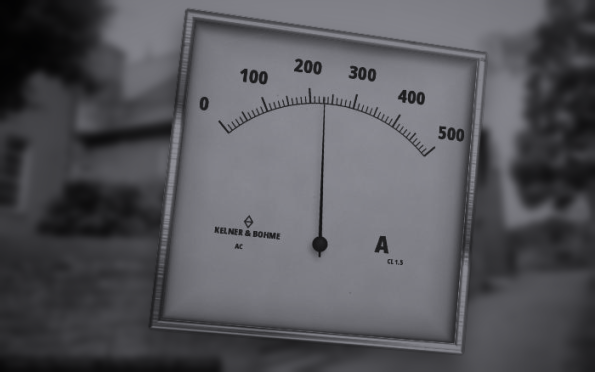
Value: 230,A
